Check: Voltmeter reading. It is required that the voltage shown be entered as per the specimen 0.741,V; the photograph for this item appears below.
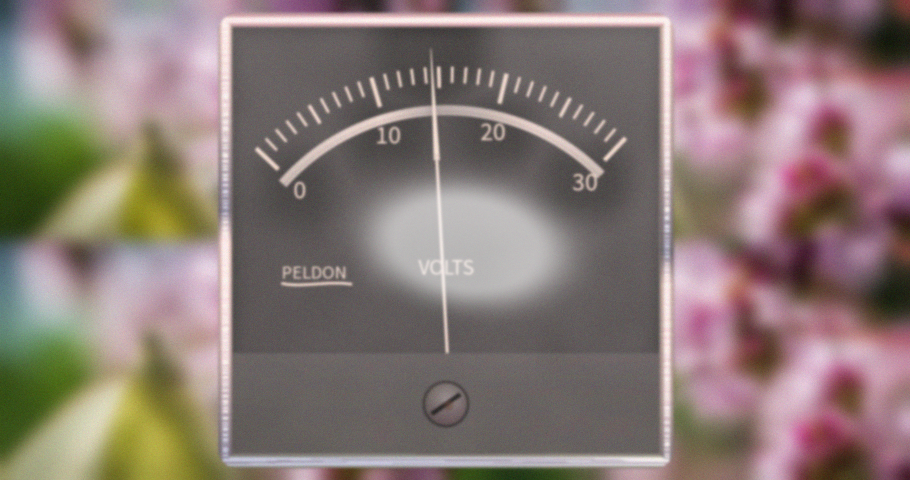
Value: 14.5,V
